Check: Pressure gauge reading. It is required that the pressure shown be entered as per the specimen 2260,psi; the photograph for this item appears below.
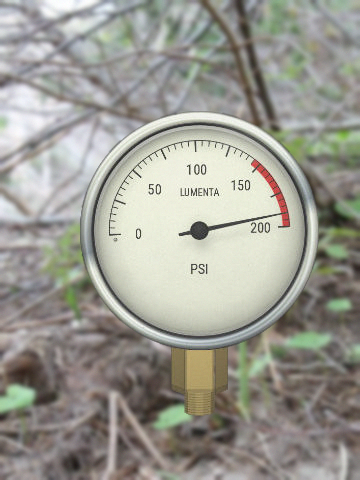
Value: 190,psi
